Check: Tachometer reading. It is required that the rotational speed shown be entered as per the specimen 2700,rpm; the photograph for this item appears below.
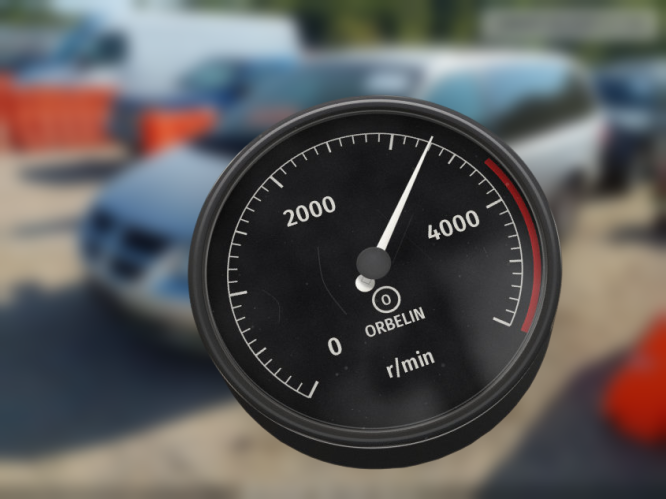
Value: 3300,rpm
